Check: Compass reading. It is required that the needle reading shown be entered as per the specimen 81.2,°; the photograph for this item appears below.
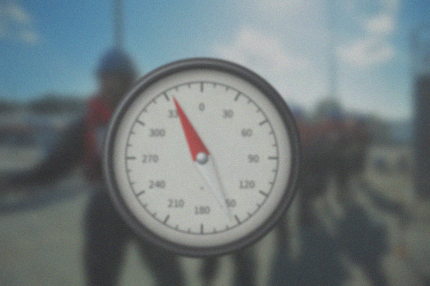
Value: 335,°
